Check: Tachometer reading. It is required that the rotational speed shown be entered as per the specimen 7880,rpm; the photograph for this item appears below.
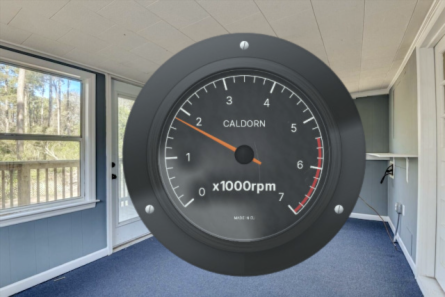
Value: 1800,rpm
